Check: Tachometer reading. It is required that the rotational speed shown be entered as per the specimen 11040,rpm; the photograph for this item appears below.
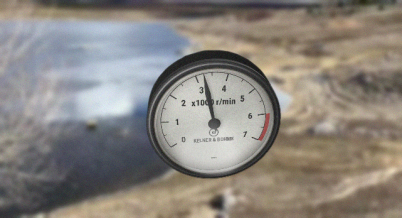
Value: 3250,rpm
